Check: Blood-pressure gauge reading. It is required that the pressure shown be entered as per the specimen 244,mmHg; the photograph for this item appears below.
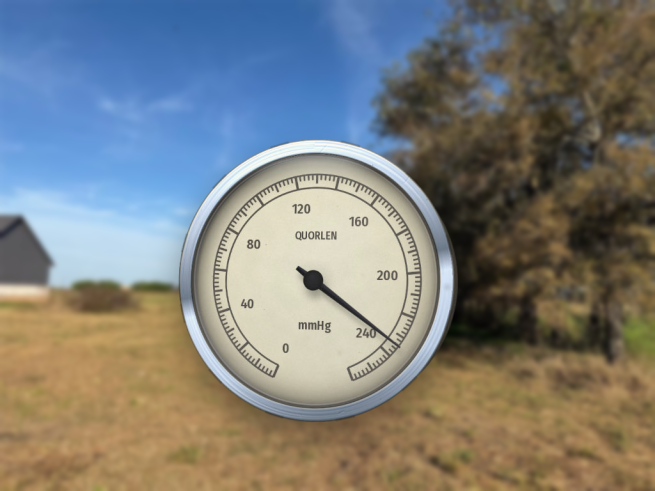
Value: 234,mmHg
